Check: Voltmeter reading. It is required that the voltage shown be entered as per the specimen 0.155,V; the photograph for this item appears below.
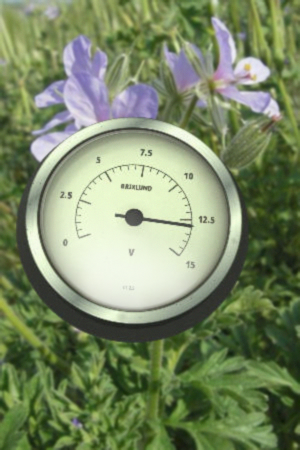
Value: 13,V
